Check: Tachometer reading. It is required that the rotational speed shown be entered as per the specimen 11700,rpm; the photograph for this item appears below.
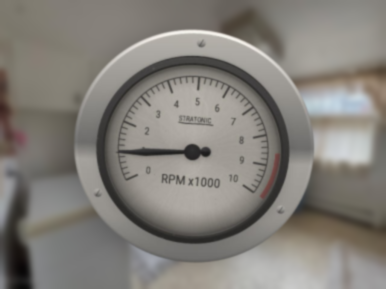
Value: 1000,rpm
